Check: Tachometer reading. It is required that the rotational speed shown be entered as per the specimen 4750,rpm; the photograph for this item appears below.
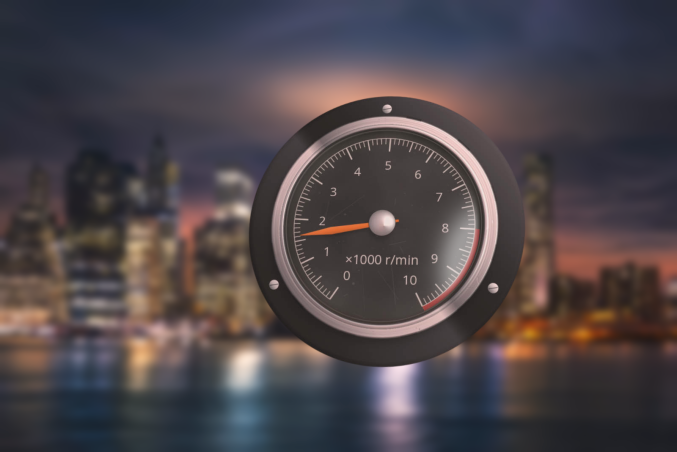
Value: 1600,rpm
